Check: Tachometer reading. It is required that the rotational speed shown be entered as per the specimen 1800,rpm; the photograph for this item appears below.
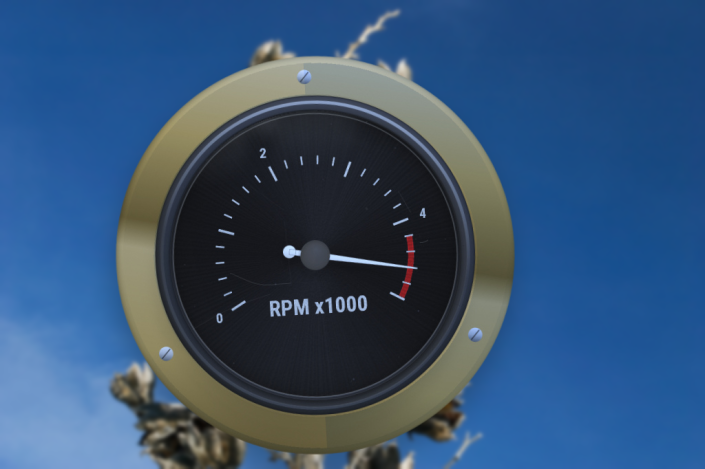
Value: 4600,rpm
